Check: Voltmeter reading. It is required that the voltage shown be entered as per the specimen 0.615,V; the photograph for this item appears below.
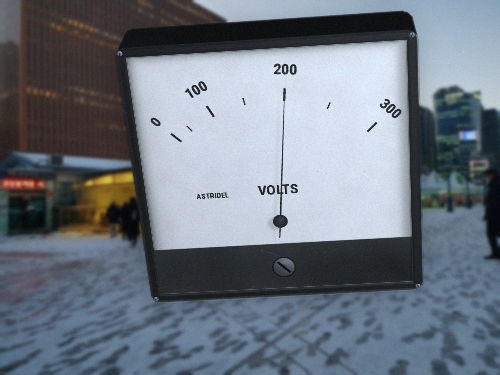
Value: 200,V
